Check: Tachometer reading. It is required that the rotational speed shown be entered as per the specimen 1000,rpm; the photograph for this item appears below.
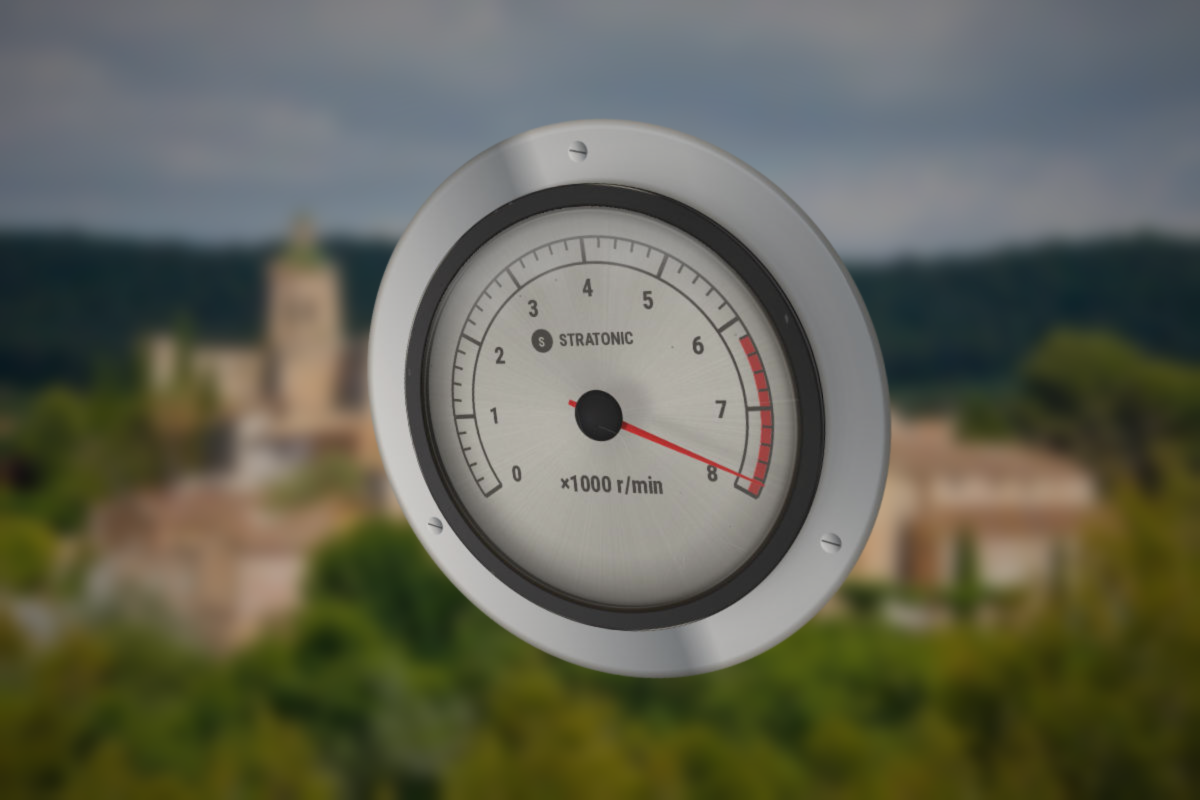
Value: 7800,rpm
